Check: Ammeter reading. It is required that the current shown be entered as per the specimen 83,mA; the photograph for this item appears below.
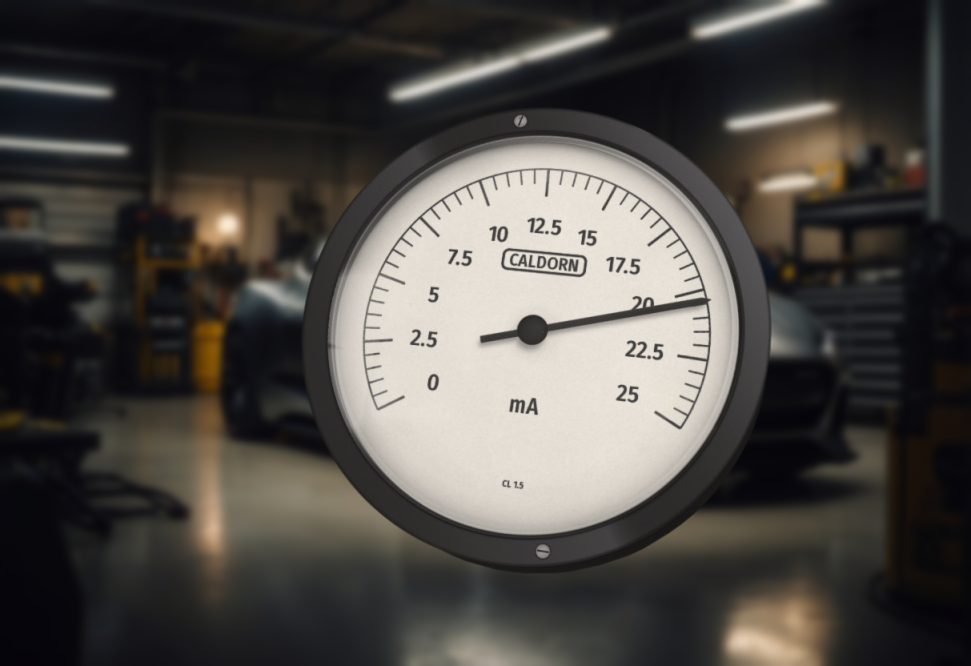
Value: 20.5,mA
